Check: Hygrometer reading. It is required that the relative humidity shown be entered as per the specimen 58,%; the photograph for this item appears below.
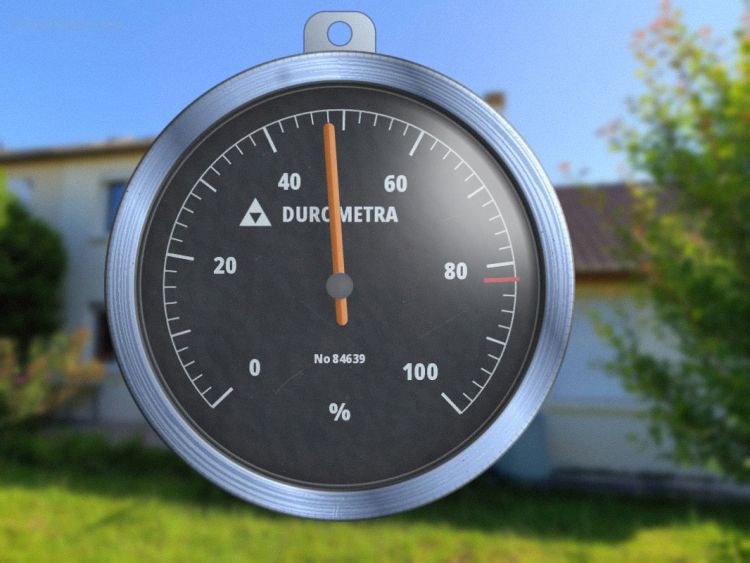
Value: 48,%
